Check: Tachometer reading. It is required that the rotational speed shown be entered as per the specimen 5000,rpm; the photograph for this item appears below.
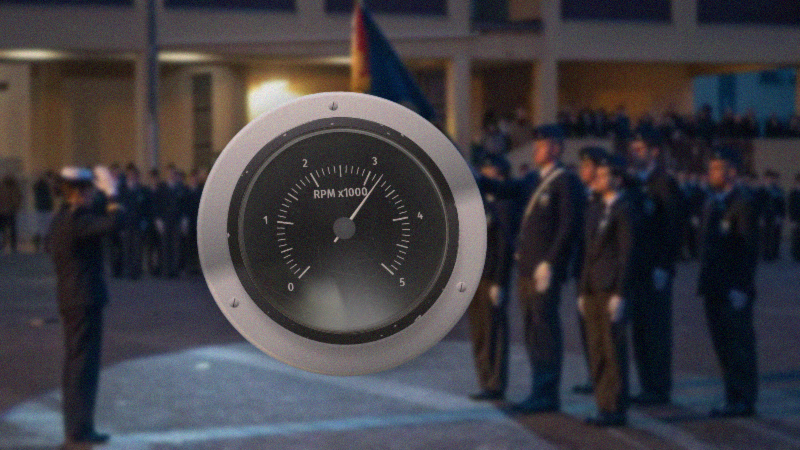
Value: 3200,rpm
